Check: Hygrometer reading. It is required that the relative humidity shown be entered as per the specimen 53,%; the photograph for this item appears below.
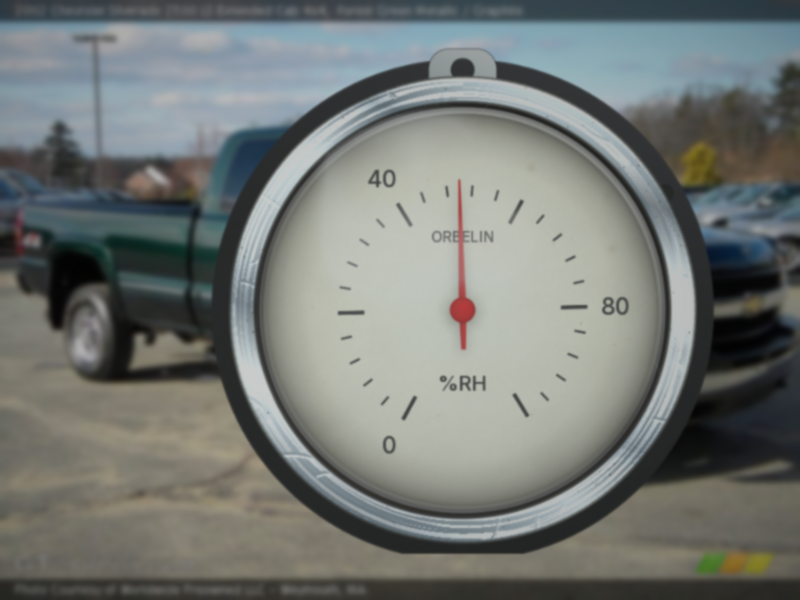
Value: 50,%
